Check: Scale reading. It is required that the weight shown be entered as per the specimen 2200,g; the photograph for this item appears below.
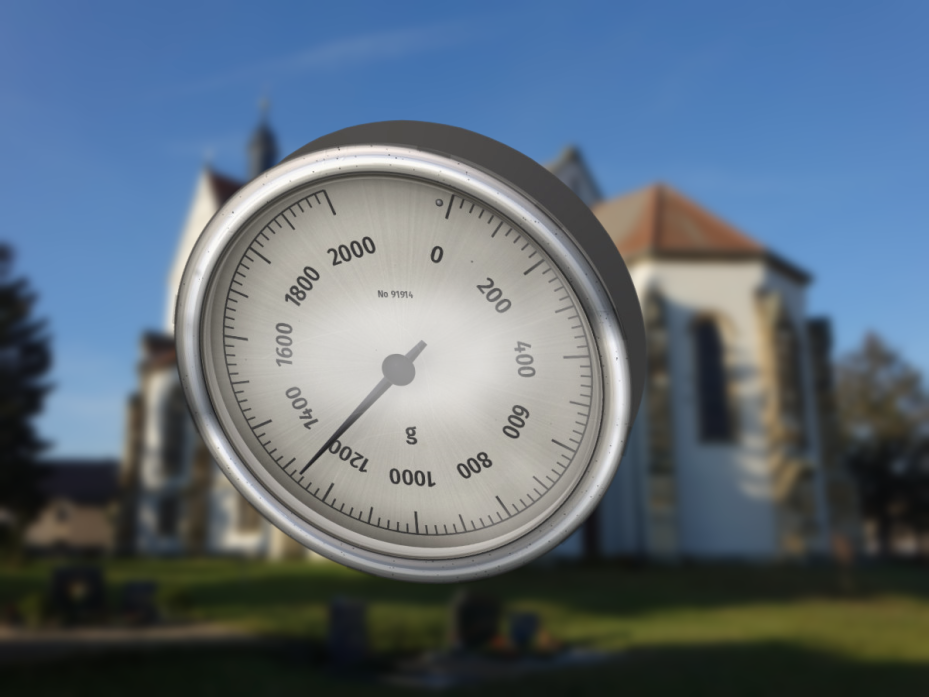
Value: 1270,g
